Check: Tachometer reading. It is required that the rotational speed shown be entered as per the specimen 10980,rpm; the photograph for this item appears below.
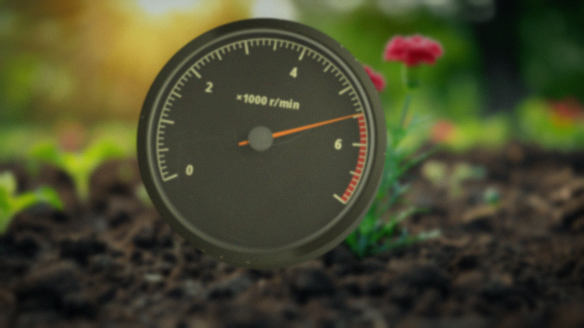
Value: 5500,rpm
